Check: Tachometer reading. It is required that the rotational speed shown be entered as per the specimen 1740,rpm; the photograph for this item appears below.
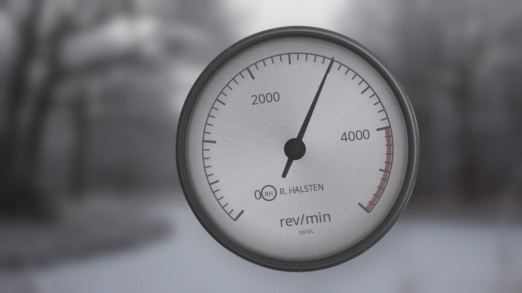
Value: 3000,rpm
